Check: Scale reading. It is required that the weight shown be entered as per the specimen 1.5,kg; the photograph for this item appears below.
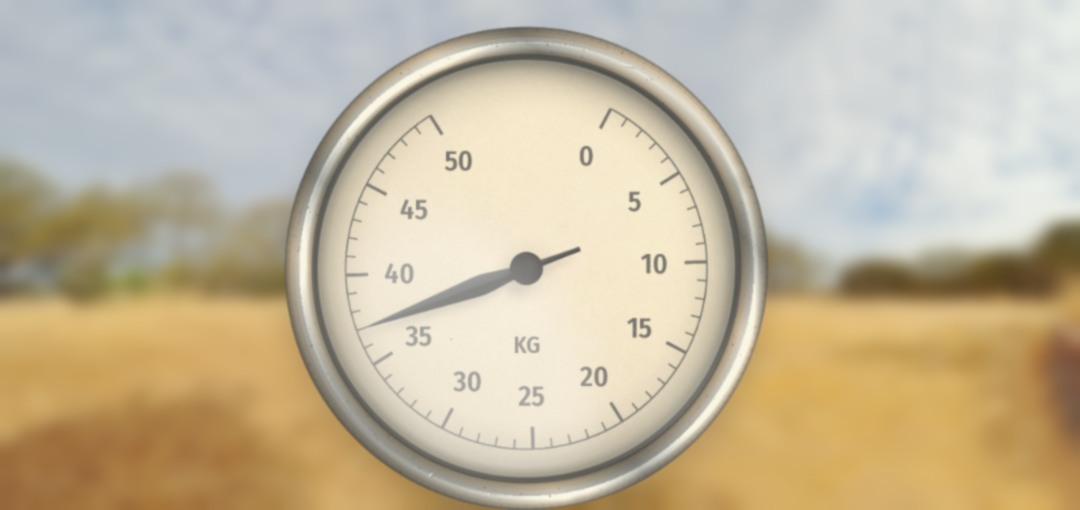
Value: 37,kg
